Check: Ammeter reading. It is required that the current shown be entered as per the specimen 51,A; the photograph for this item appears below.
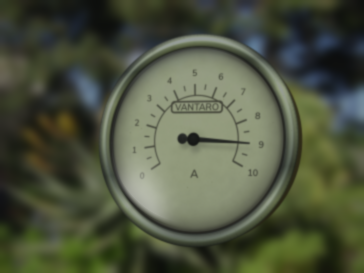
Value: 9,A
